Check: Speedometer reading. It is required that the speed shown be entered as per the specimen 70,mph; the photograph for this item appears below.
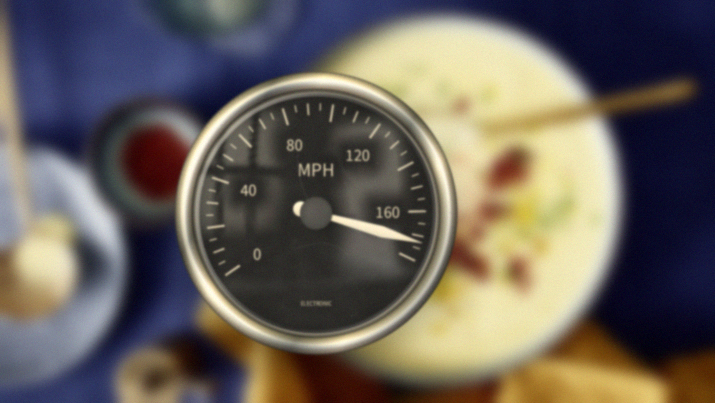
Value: 172.5,mph
